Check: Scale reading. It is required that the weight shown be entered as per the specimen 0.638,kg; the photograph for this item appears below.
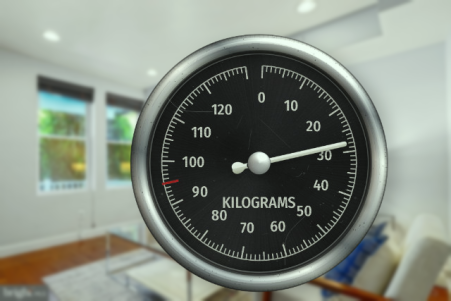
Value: 28,kg
